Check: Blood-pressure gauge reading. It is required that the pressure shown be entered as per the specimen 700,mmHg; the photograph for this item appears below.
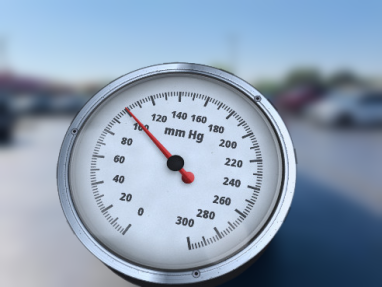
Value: 100,mmHg
